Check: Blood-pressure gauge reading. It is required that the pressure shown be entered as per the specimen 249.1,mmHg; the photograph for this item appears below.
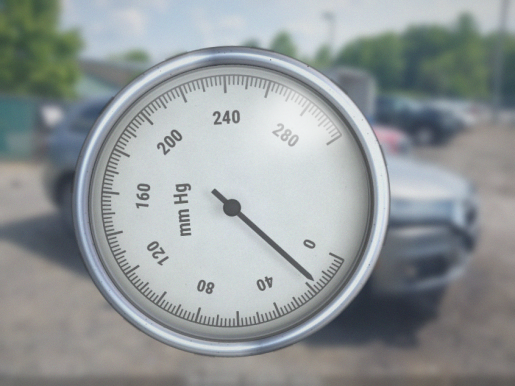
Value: 16,mmHg
